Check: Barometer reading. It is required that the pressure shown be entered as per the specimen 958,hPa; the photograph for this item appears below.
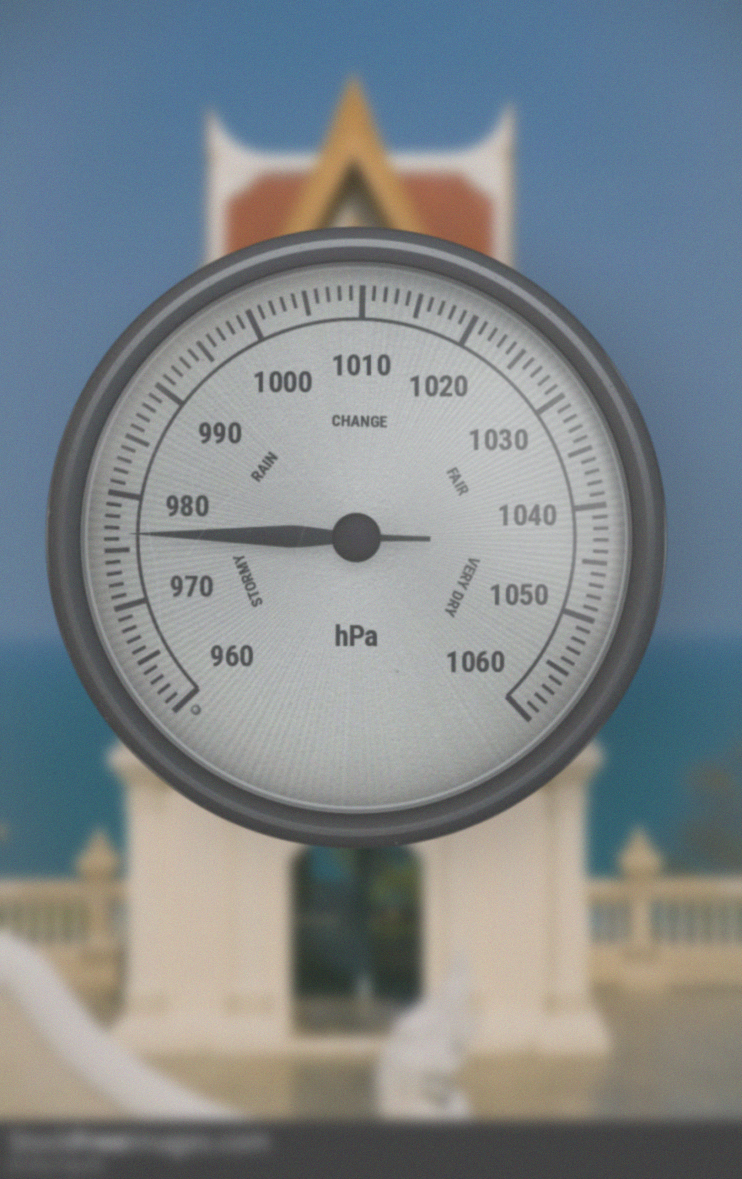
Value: 976.5,hPa
